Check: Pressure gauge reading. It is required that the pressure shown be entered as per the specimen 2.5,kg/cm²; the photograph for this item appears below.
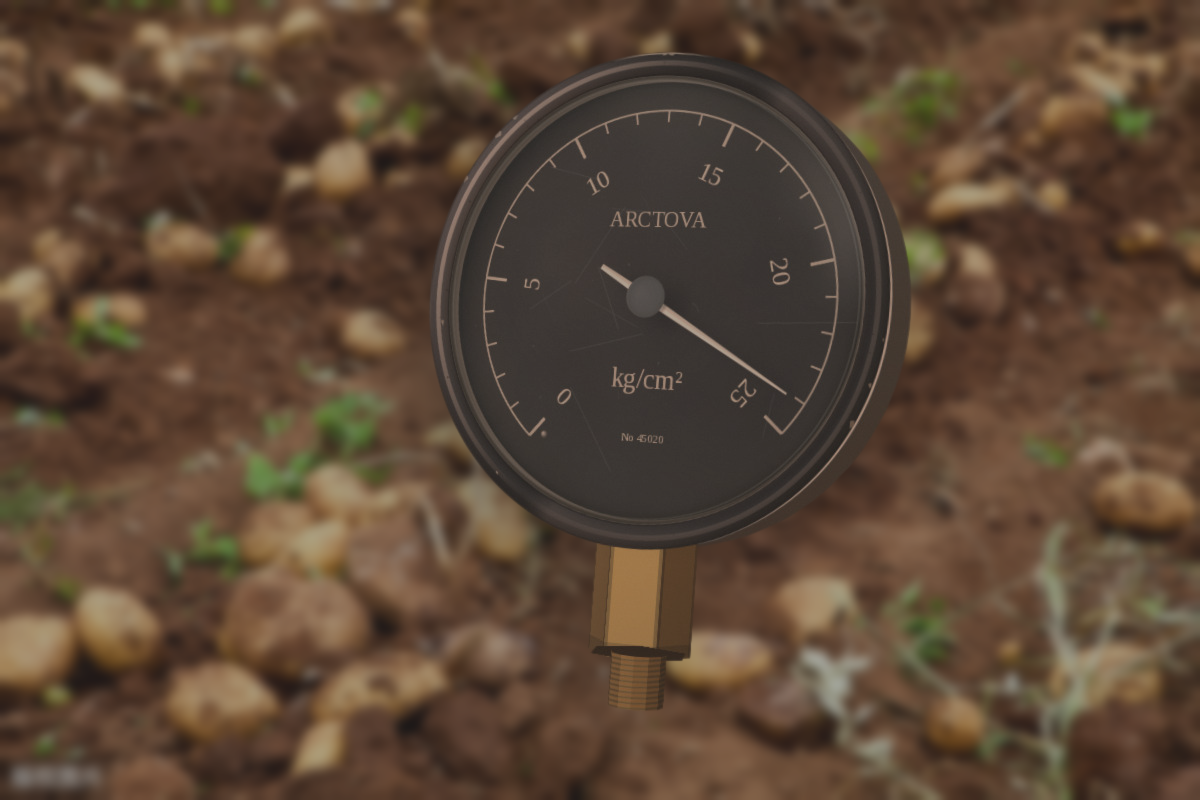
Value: 24,kg/cm²
